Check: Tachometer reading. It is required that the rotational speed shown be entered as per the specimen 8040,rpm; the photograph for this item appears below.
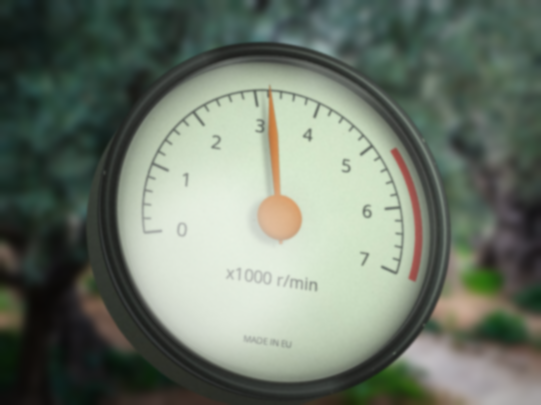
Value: 3200,rpm
